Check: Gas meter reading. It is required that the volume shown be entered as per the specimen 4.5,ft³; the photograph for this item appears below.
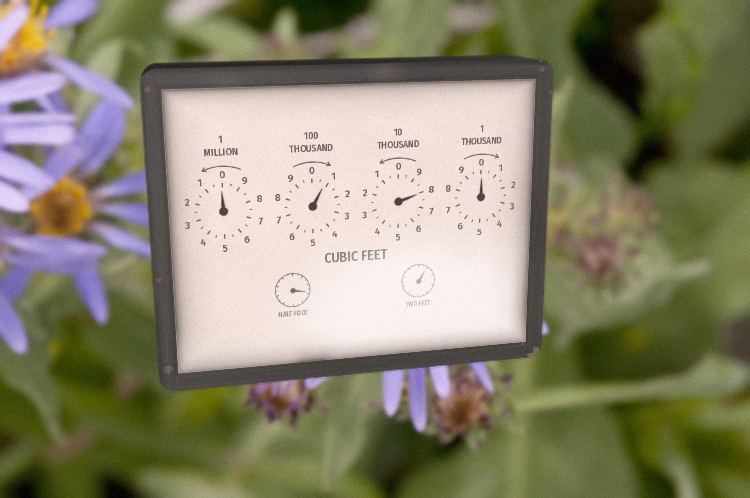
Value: 8000,ft³
